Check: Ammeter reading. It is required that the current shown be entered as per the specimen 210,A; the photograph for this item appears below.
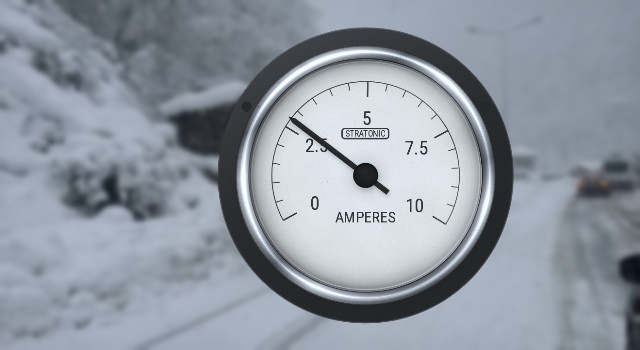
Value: 2.75,A
